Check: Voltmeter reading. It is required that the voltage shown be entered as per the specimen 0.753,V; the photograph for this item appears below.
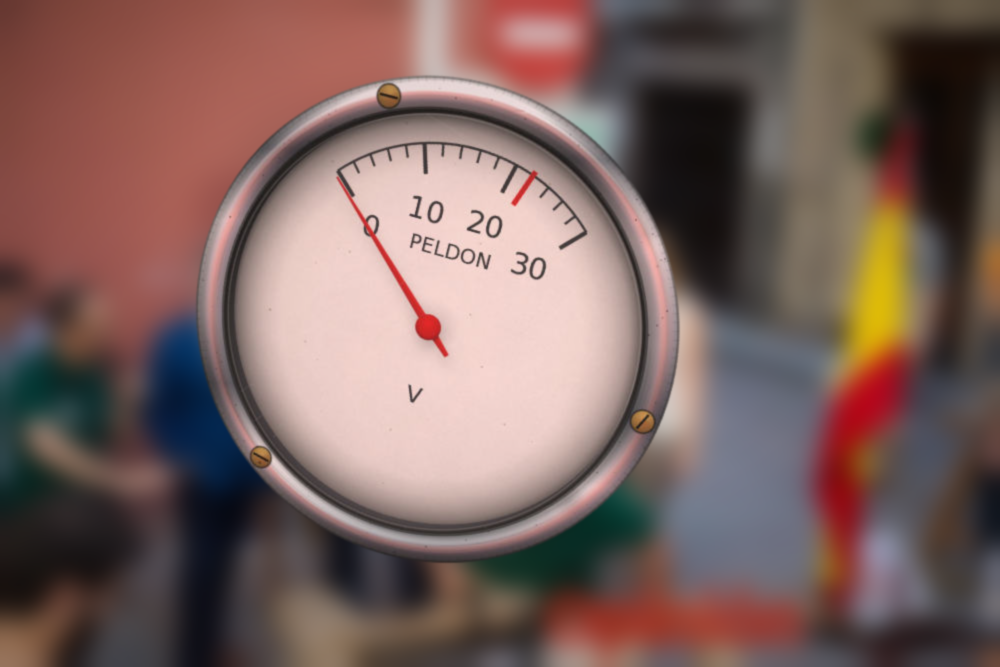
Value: 0,V
